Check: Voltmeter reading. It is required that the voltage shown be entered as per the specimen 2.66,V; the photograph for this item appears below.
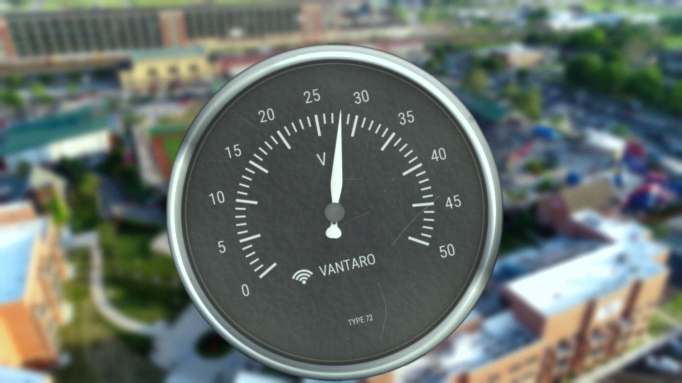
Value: 28,V
